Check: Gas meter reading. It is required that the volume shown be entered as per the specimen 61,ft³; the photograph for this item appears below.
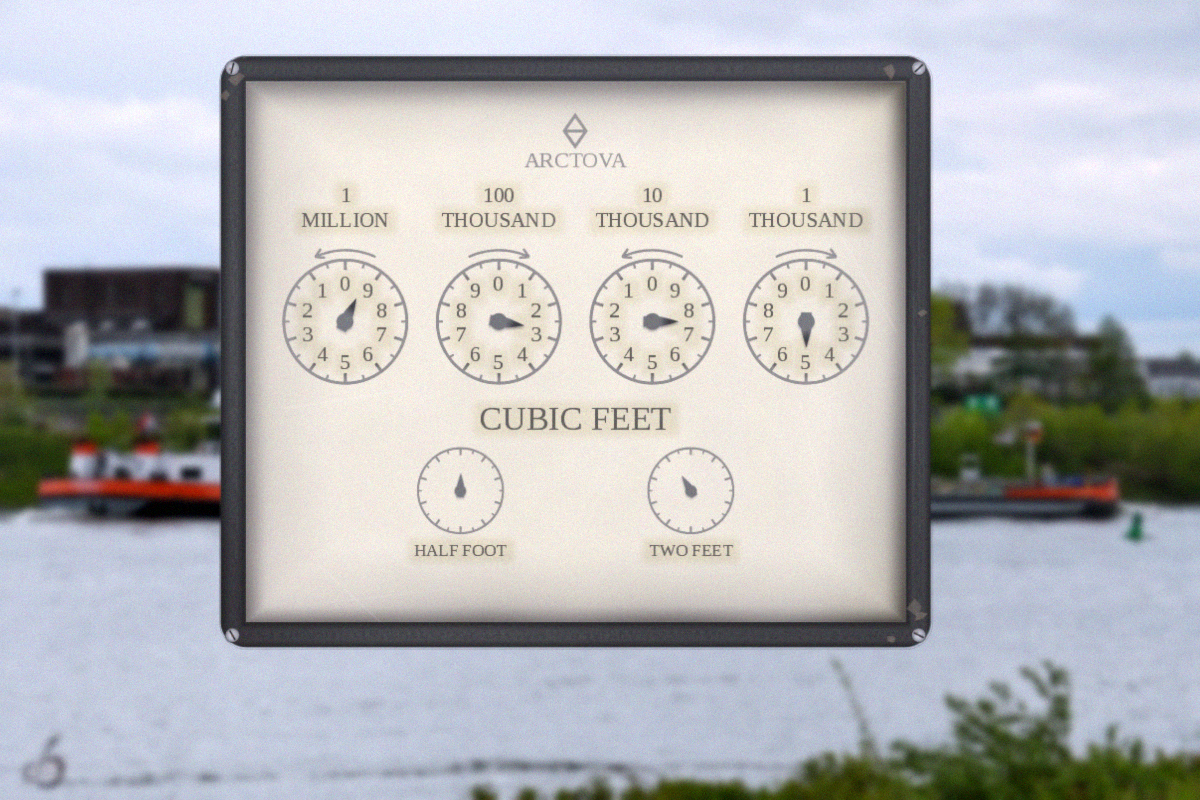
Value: 927500,ft³
